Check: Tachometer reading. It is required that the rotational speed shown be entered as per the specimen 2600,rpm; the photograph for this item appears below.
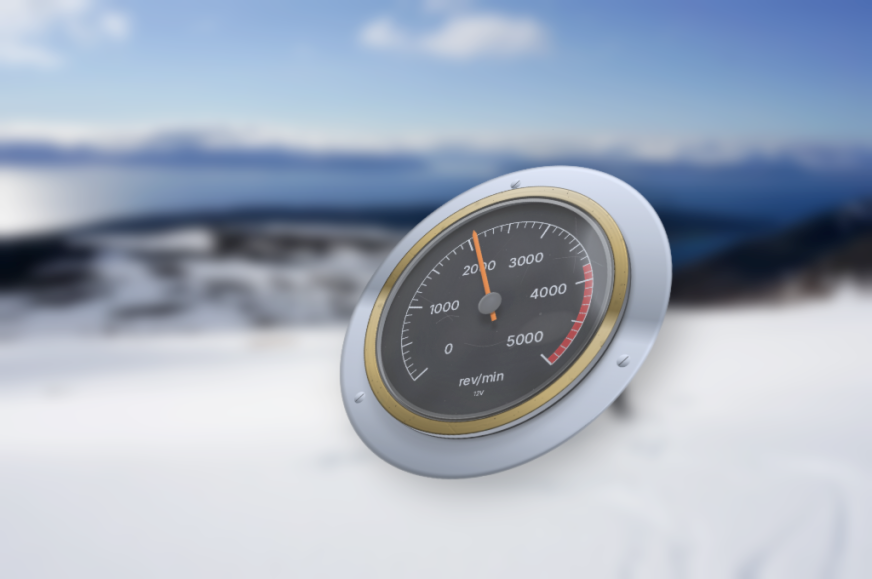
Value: 2100,rpm
